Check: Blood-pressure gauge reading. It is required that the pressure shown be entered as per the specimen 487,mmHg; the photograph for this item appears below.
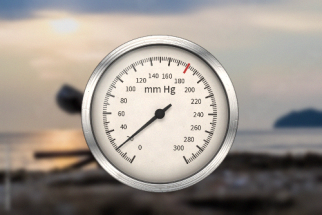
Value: 20,mmHg
